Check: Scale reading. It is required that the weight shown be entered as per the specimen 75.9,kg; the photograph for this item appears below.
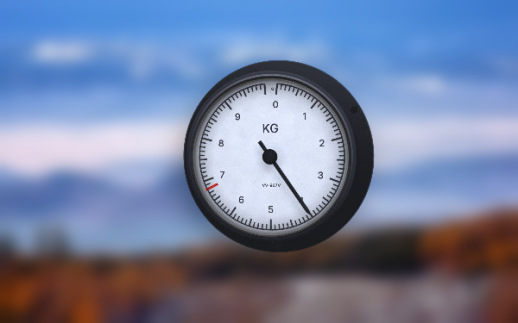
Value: 4,kg
